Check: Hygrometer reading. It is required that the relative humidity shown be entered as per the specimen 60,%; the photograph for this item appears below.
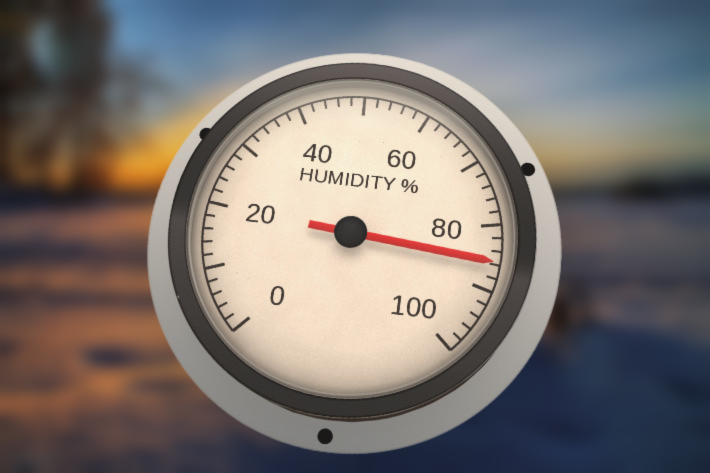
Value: 86,%
